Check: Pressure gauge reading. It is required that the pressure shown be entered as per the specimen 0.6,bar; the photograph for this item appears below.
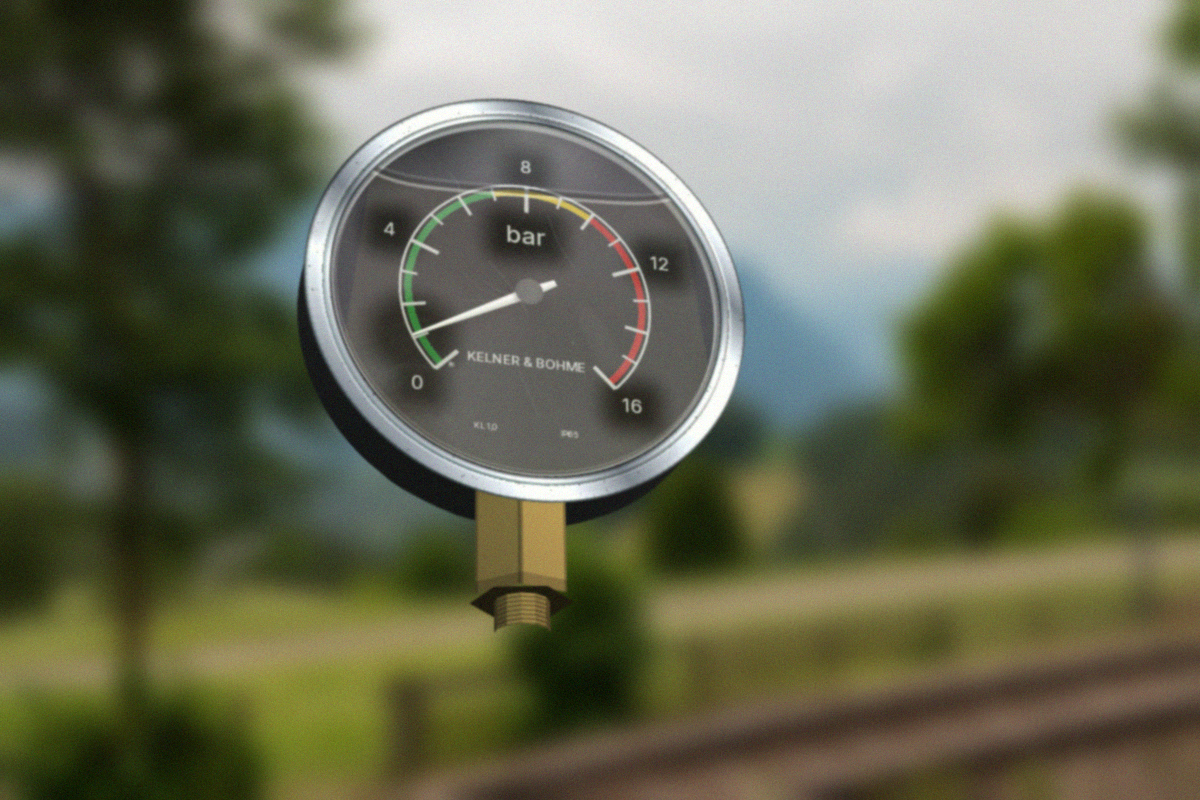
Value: 1,bar
